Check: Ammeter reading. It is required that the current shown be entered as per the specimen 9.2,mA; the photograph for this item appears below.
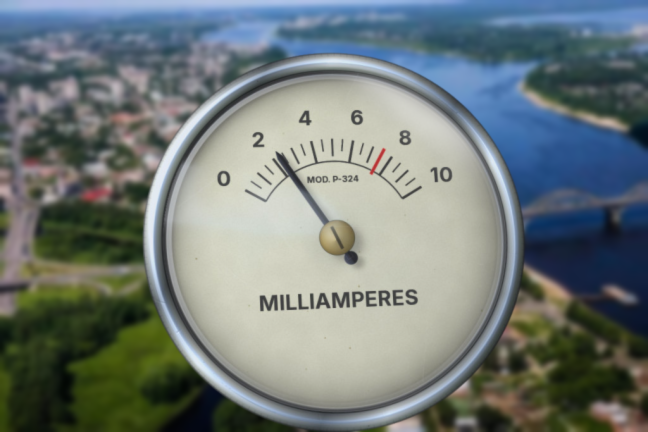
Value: 2.25,mA
